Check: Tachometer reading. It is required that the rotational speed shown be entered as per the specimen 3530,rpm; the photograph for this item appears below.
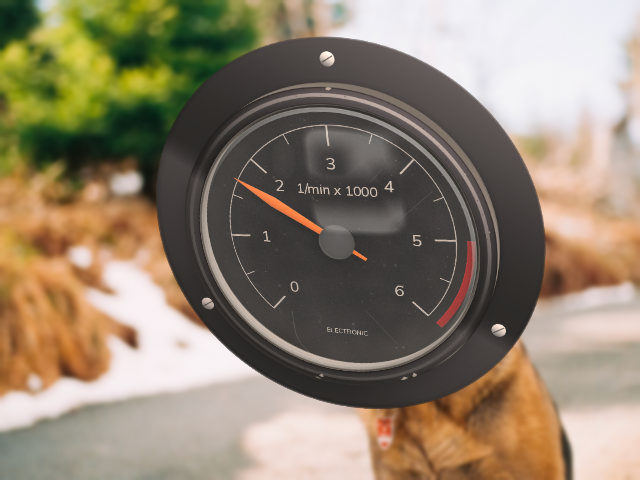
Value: 1750,rpm
